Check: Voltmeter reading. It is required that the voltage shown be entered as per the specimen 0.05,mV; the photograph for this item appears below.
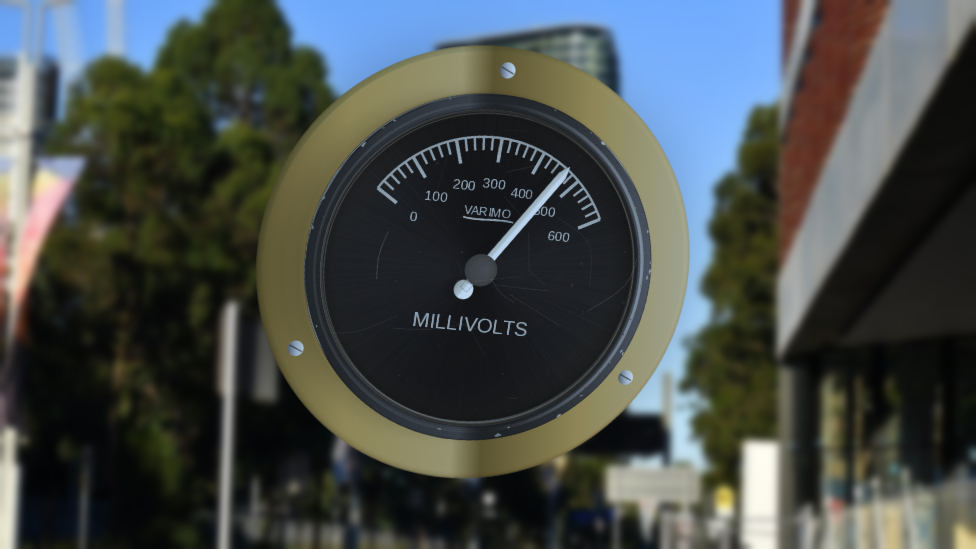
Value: 460,mV
